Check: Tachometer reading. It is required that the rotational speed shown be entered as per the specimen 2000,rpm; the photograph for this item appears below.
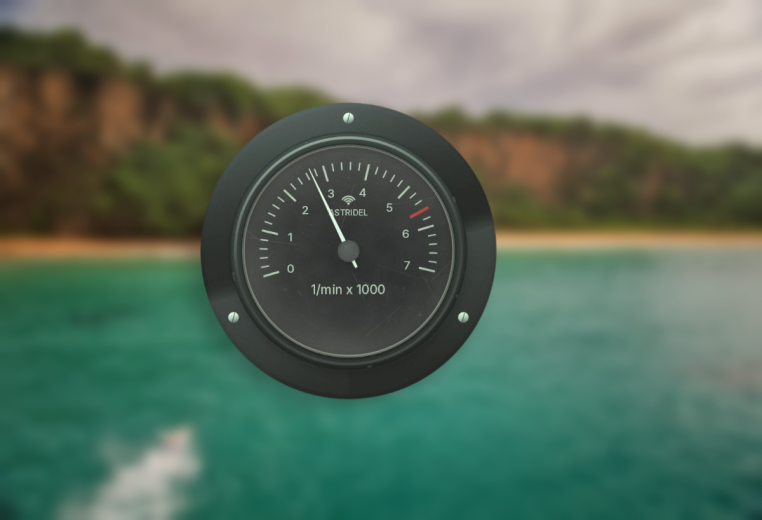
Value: 2700,rpm
